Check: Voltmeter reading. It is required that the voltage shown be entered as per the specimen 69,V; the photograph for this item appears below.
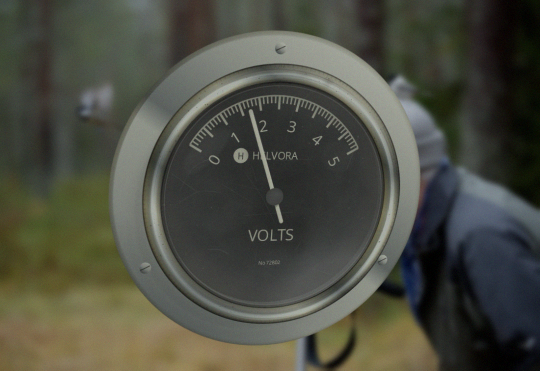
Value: 1.7,V
